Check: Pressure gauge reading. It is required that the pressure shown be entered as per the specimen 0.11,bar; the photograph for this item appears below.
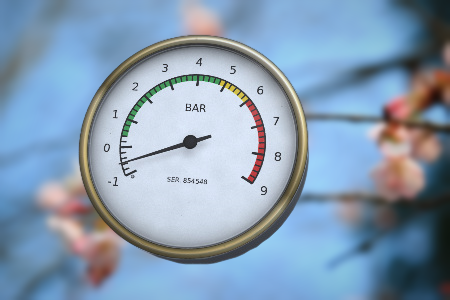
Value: -0.6,bar
